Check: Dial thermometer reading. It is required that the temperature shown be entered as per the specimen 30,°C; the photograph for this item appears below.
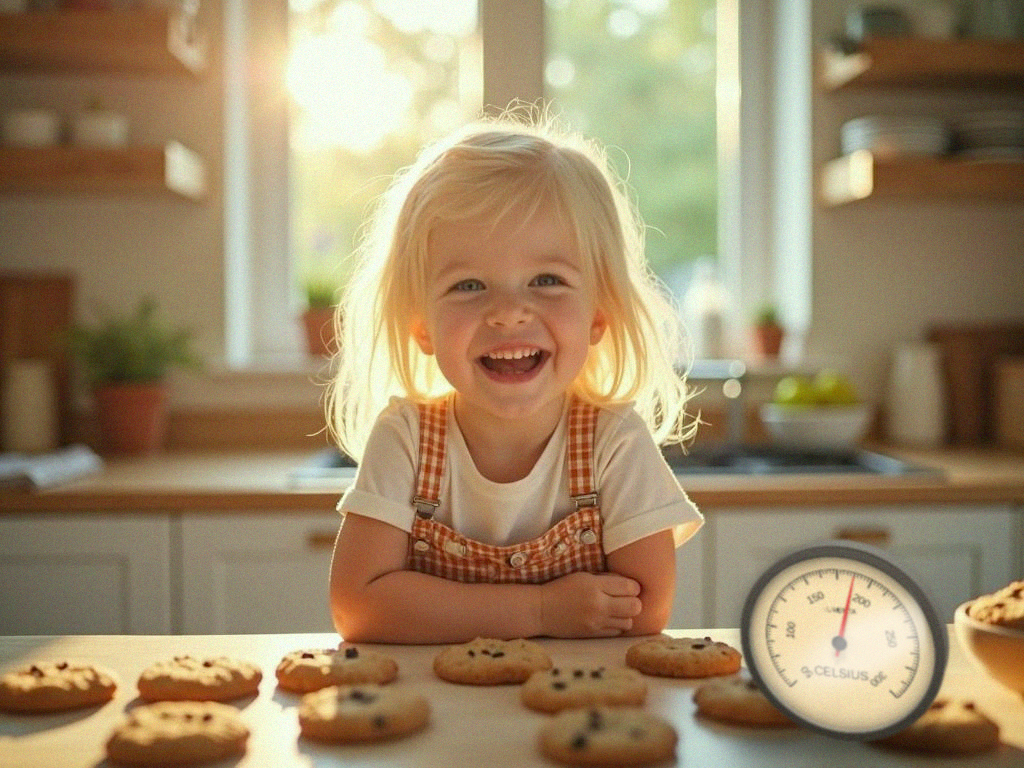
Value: 187.5,°C
